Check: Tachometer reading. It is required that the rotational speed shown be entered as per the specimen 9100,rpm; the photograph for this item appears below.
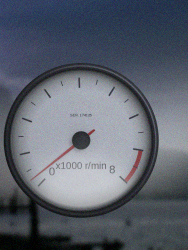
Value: 250,rpm
